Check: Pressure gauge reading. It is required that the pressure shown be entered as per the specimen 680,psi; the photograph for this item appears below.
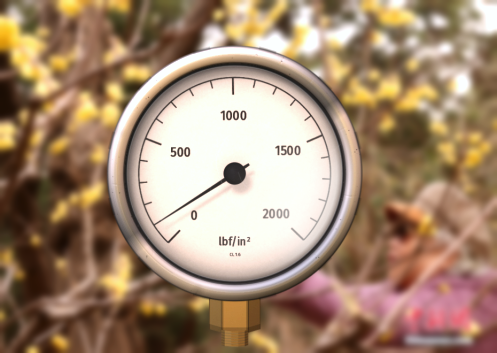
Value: 100,psi
